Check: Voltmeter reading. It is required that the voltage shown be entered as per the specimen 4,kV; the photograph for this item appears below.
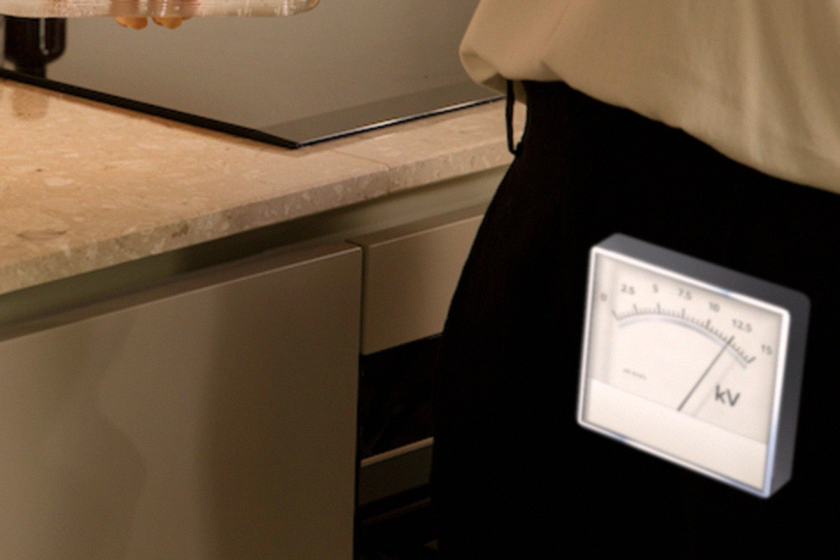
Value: 12.5,kV
